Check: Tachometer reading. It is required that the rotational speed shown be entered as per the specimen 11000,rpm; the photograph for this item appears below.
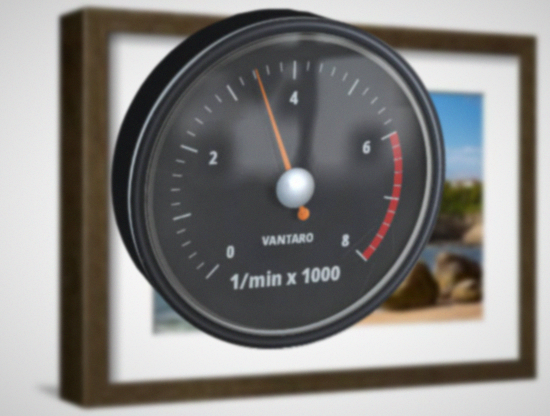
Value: 3400,rpm
